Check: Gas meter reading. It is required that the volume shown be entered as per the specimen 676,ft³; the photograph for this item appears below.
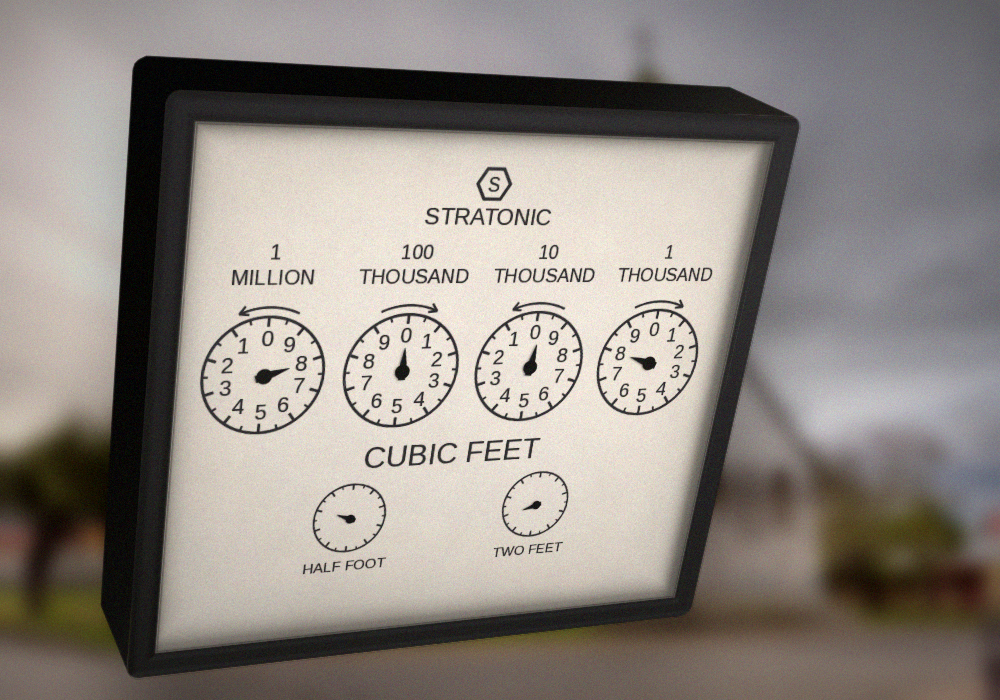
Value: 799800,ft³
